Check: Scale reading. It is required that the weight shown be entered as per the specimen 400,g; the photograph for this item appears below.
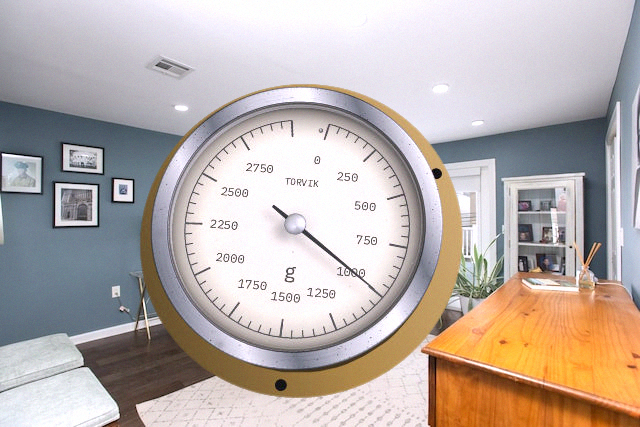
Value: 1000,g
